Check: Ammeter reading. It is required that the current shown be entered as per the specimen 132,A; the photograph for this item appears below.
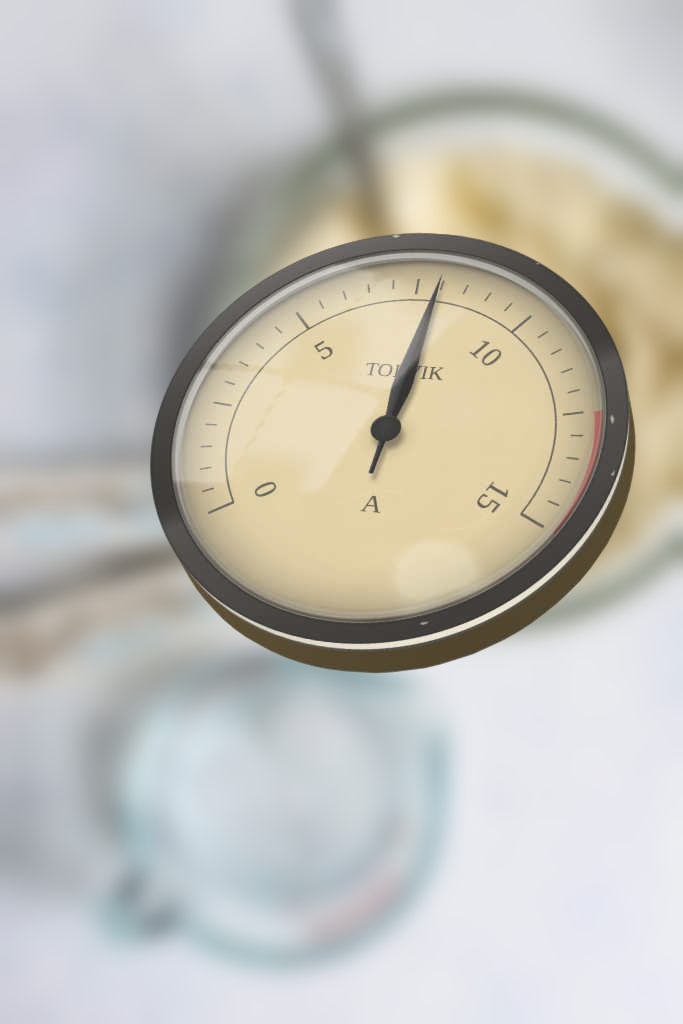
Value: 8,A
